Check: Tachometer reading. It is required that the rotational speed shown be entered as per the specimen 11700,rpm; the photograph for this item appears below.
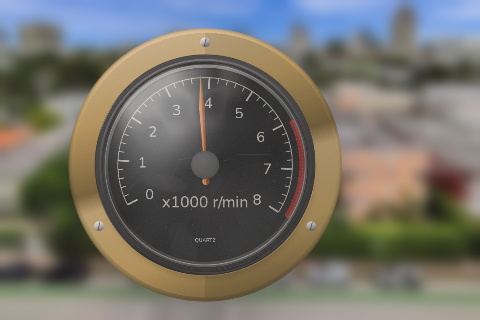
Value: 3800,rpm
